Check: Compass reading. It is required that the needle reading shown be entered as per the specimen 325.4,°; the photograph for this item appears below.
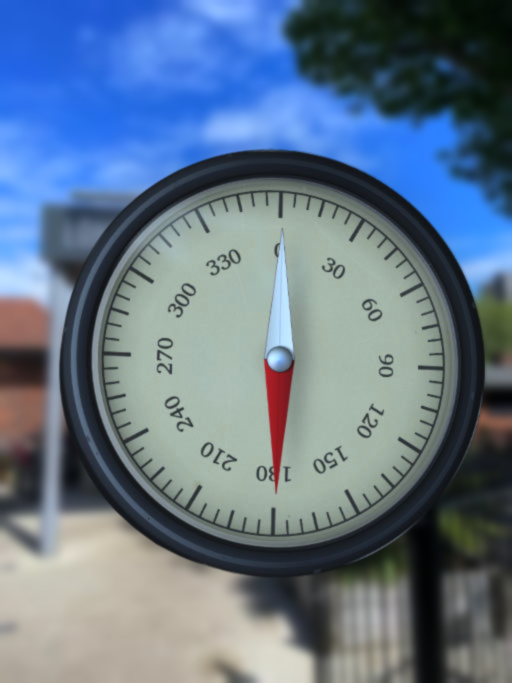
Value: 180,°
